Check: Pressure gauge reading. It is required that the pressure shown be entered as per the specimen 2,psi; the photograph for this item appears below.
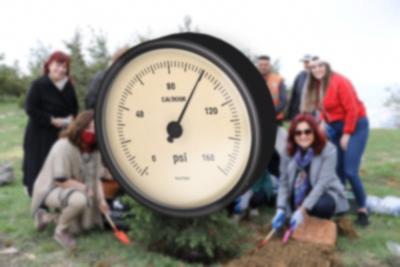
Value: 100,psi
